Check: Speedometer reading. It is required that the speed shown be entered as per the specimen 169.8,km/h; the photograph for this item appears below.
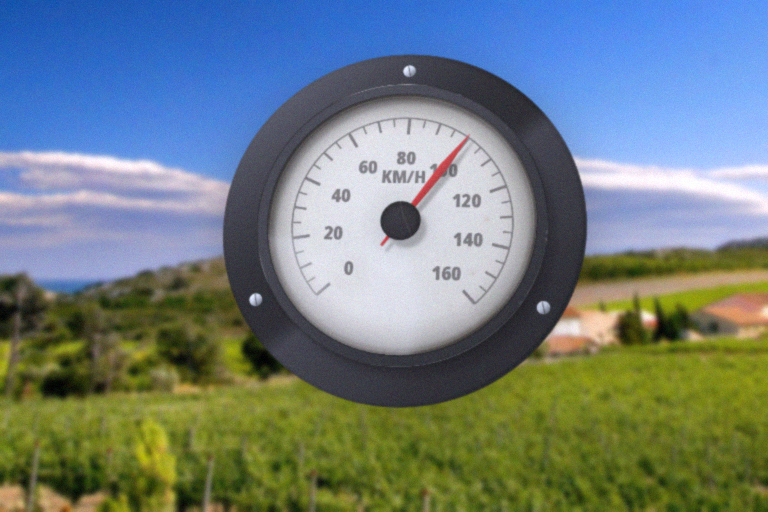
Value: 100,km/h
